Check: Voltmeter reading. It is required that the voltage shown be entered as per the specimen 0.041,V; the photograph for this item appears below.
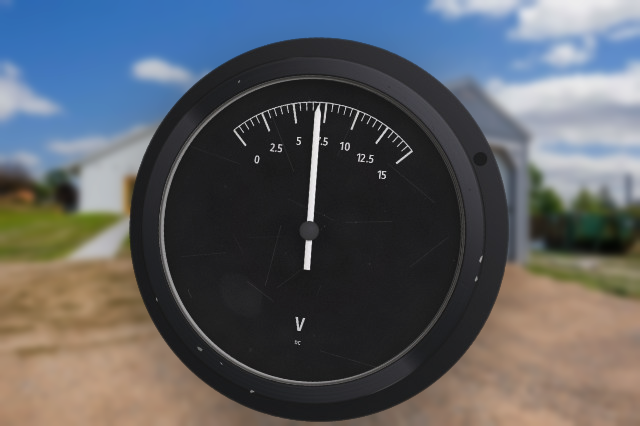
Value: 7,V
